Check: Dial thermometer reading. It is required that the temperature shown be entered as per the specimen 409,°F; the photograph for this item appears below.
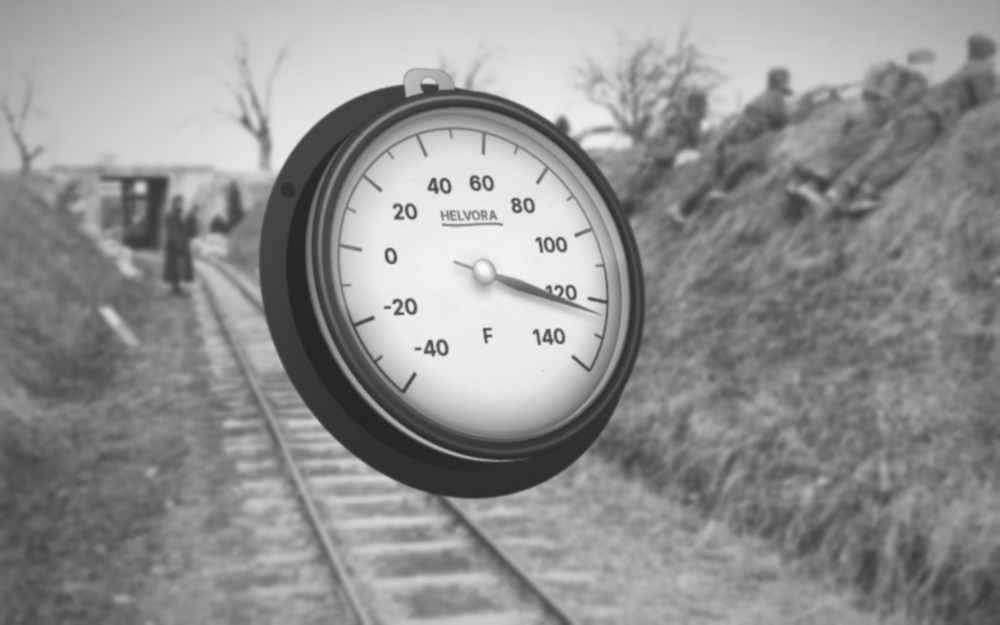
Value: 125,°F
